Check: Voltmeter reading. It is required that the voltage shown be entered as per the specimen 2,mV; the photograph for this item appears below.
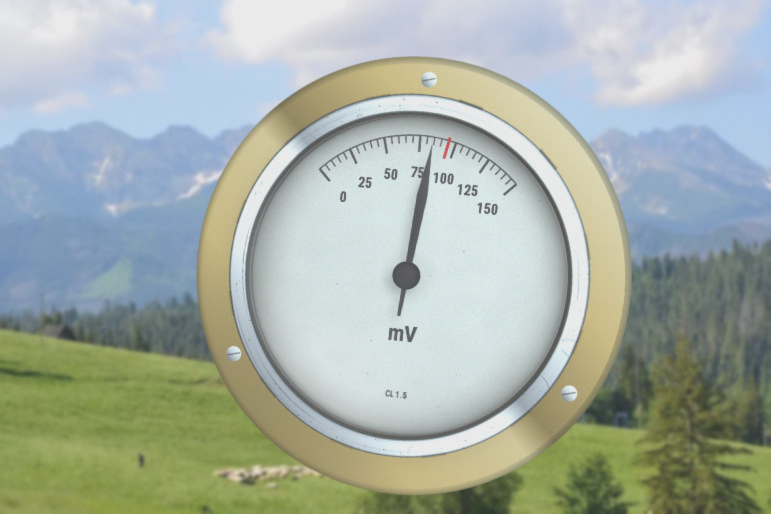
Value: 85,mV
